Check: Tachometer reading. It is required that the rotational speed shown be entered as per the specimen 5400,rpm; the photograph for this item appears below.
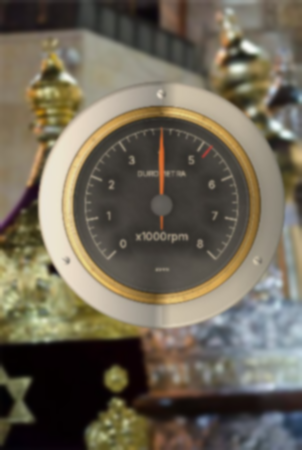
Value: 4000,rpm
